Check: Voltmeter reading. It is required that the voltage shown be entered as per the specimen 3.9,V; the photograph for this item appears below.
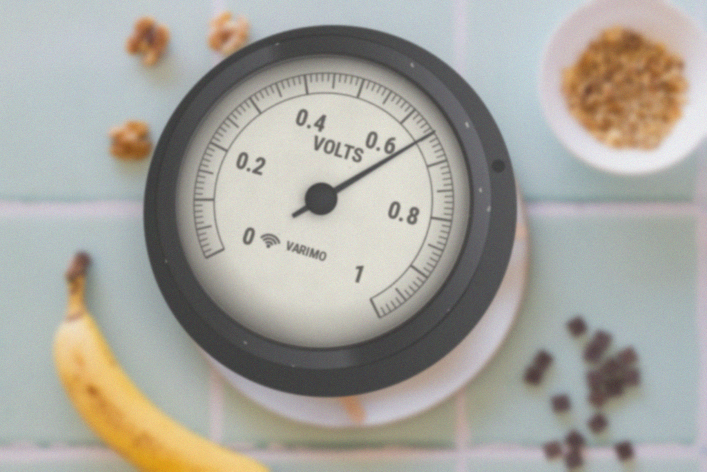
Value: 0.65,V
